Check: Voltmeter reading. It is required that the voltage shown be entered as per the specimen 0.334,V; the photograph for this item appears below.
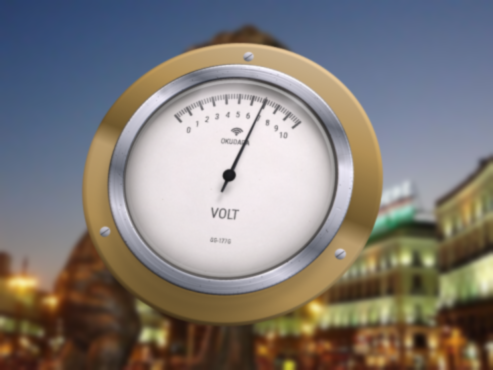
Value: 7,V
